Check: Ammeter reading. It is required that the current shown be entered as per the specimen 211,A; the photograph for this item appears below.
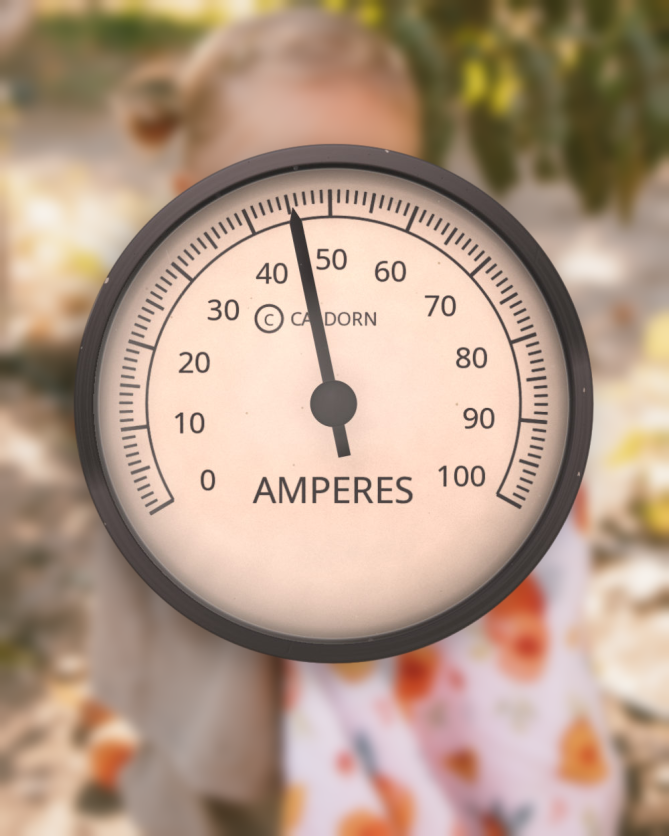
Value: 45.5,A
